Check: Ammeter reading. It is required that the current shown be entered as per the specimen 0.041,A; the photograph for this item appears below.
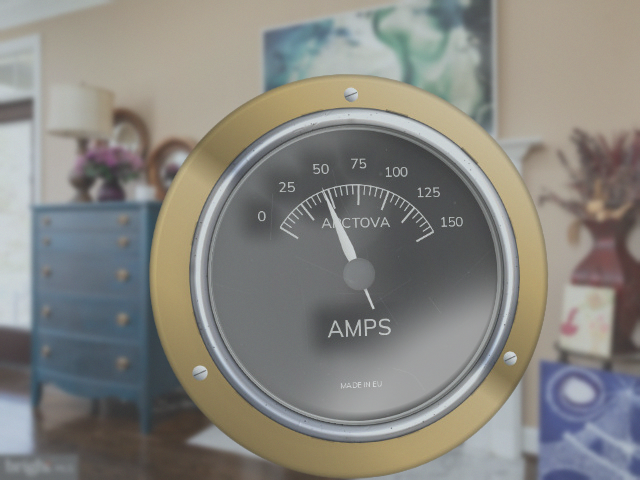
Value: 45,A
